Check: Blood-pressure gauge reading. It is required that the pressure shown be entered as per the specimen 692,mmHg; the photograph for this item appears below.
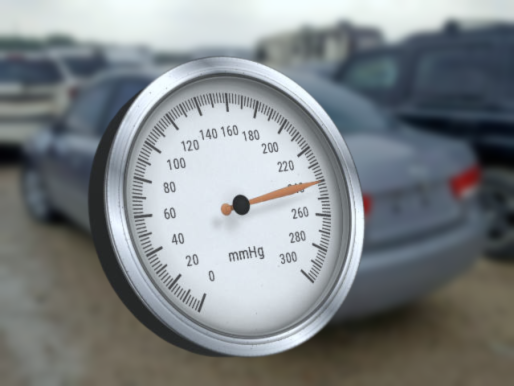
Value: 240,mmHg
